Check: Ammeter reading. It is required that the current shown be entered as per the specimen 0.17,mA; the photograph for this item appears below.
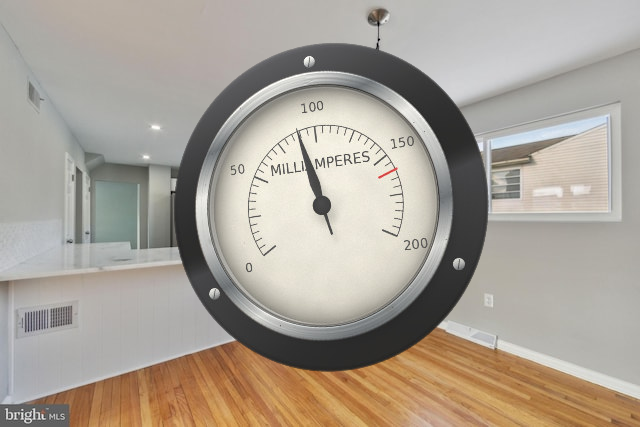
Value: 90,mA
